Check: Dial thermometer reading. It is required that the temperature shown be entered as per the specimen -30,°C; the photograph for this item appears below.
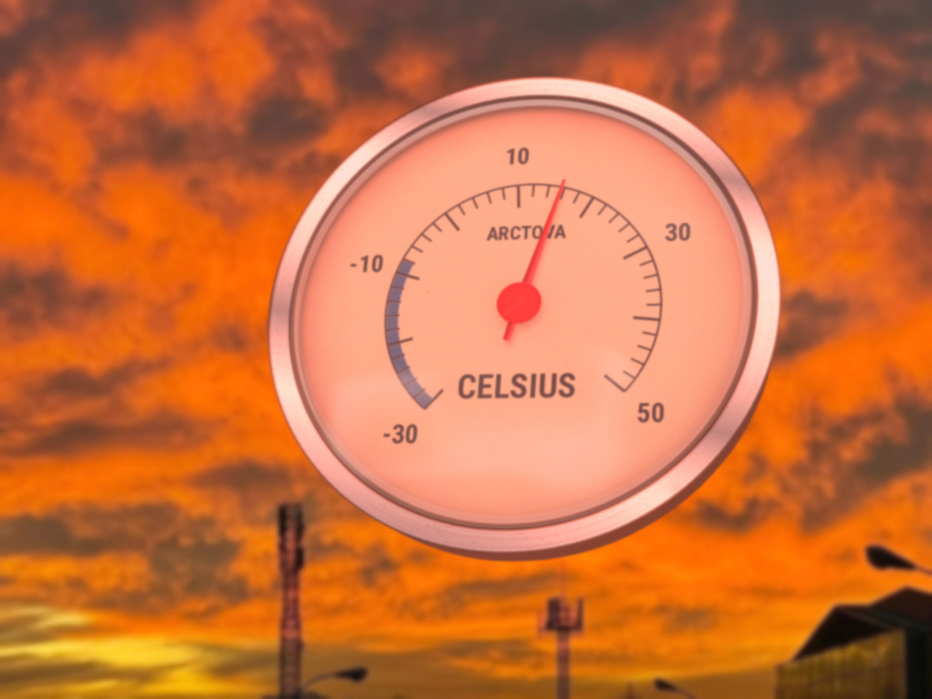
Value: 16,°C
